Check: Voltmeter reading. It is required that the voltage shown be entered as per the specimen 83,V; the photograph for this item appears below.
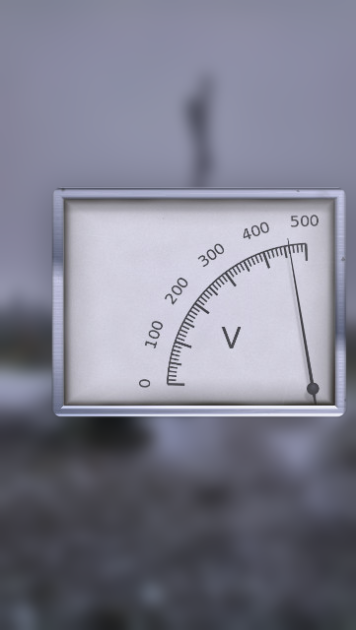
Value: 460,V
